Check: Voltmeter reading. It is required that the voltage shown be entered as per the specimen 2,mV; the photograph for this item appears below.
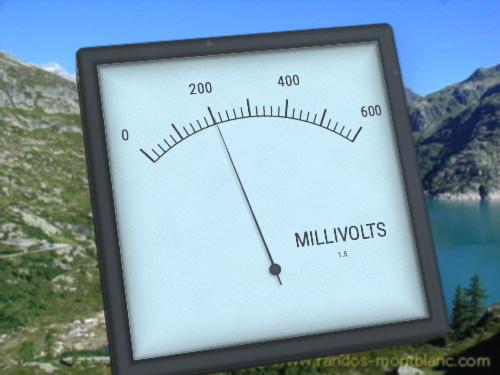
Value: 200,mV
